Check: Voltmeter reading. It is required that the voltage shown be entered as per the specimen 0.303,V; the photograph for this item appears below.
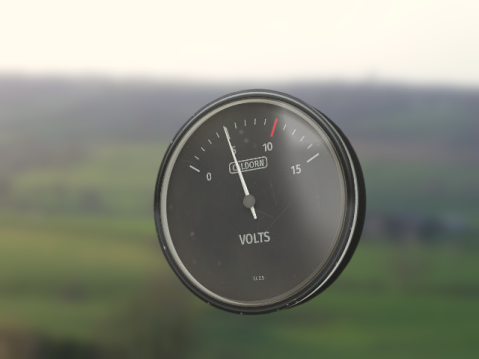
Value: 5,V
